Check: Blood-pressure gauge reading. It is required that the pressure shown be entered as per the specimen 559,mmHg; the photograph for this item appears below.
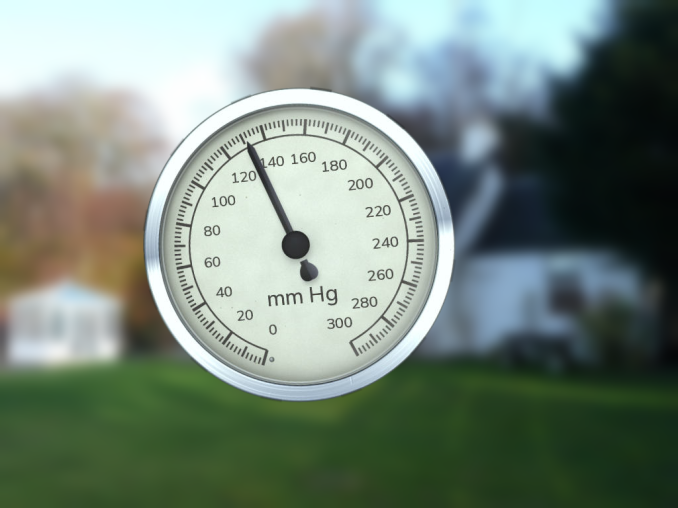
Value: 132,mmHg
